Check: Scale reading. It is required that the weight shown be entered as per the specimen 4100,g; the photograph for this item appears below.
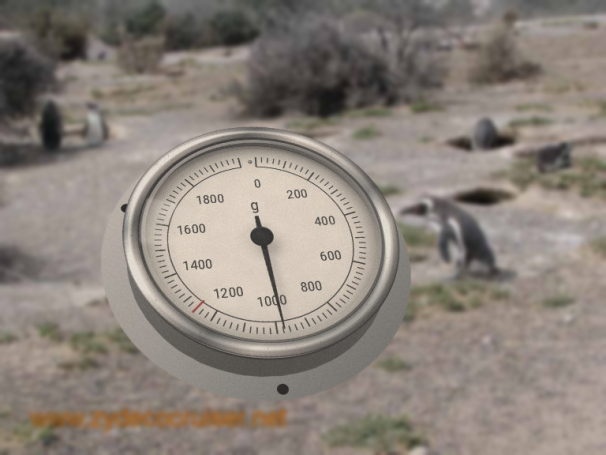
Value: 980,g
